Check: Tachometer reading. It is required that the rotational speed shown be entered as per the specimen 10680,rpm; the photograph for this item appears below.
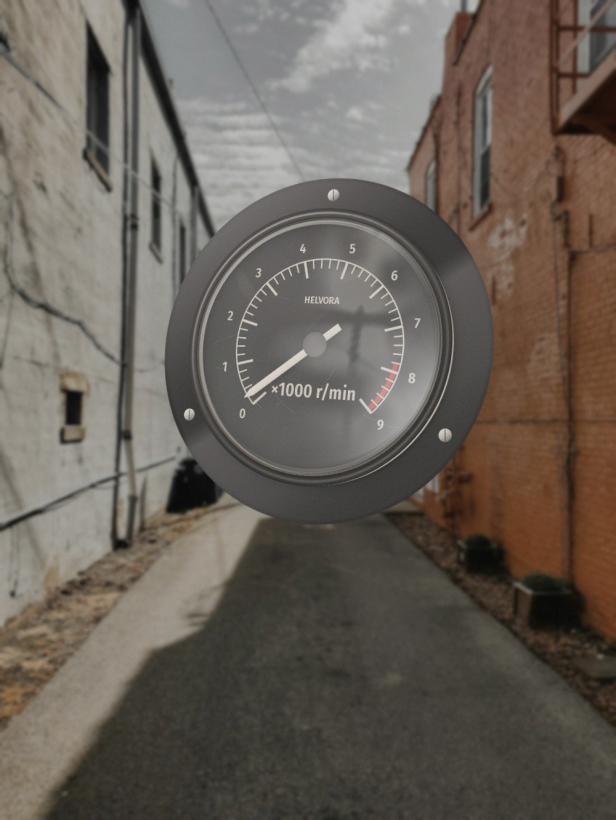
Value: 200,rpm
